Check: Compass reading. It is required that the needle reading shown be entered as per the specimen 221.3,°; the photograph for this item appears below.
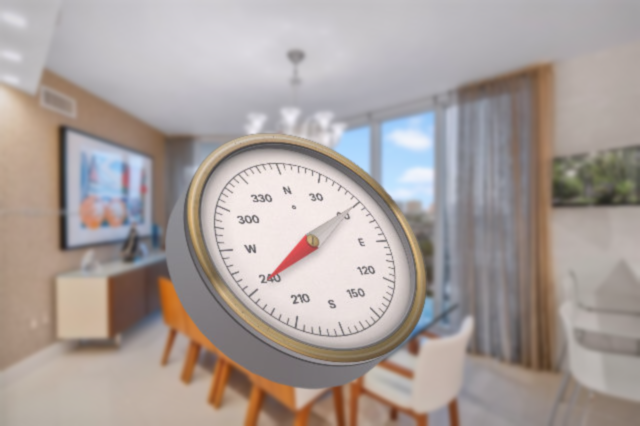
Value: 240,°
